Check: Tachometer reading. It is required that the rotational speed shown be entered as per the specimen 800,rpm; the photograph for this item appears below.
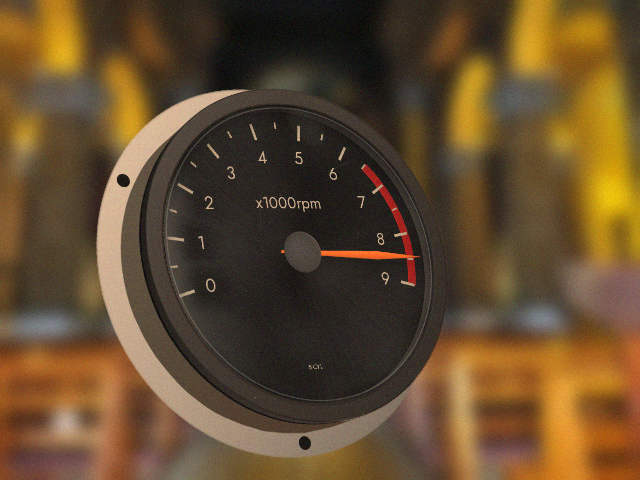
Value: 8500,rpm
